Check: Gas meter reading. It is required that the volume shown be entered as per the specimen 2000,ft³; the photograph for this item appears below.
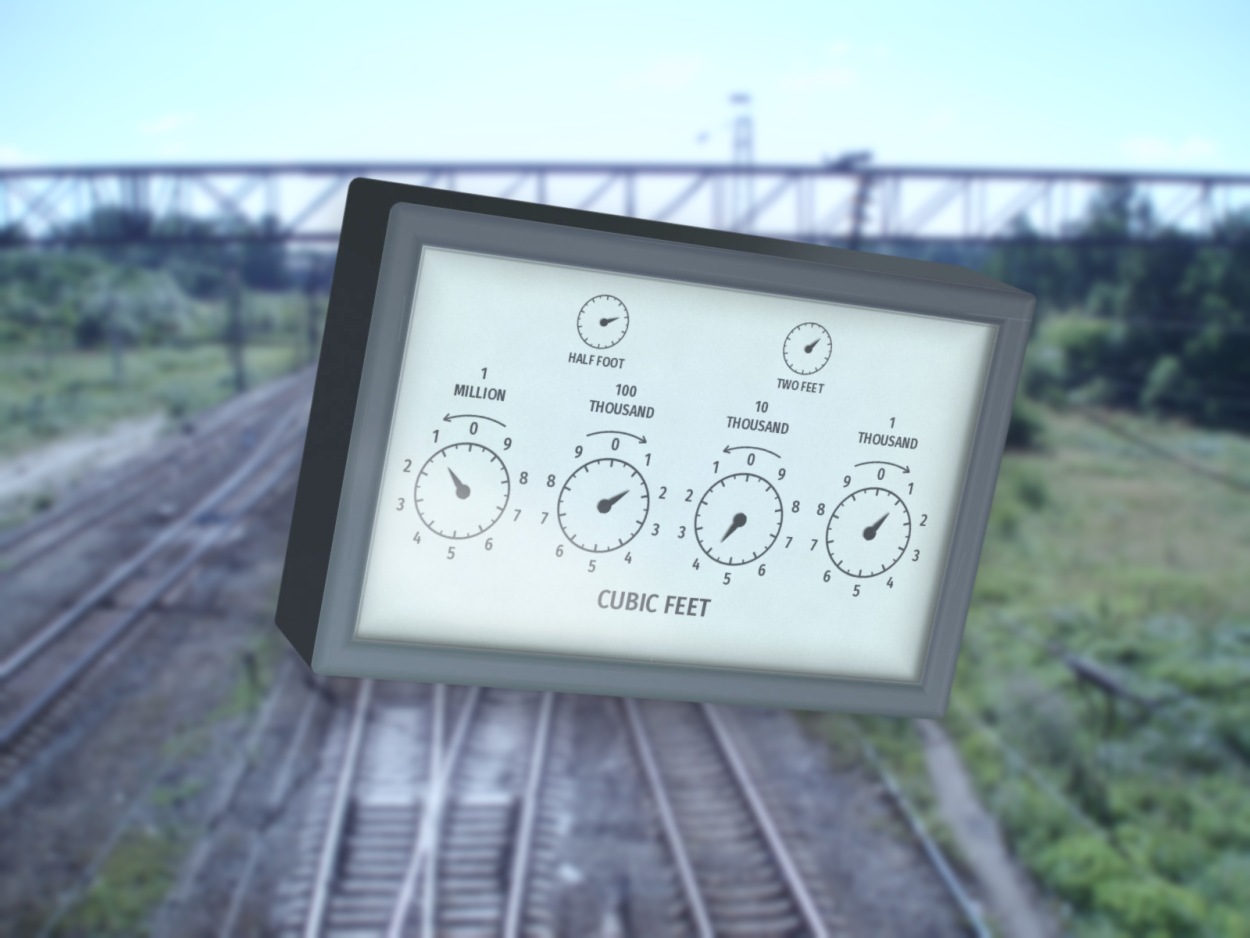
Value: 114100,ft³
